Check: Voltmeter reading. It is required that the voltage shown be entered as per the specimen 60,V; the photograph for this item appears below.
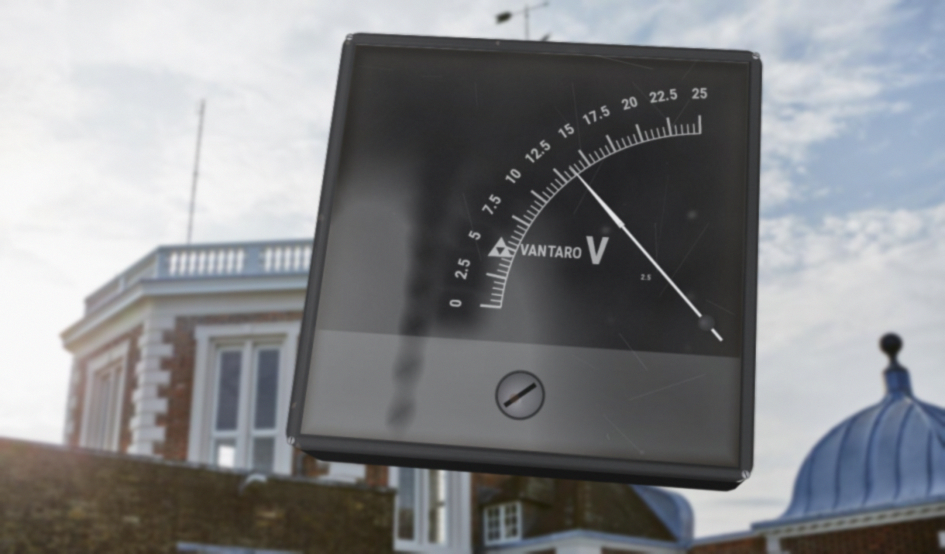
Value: 13.5,V
